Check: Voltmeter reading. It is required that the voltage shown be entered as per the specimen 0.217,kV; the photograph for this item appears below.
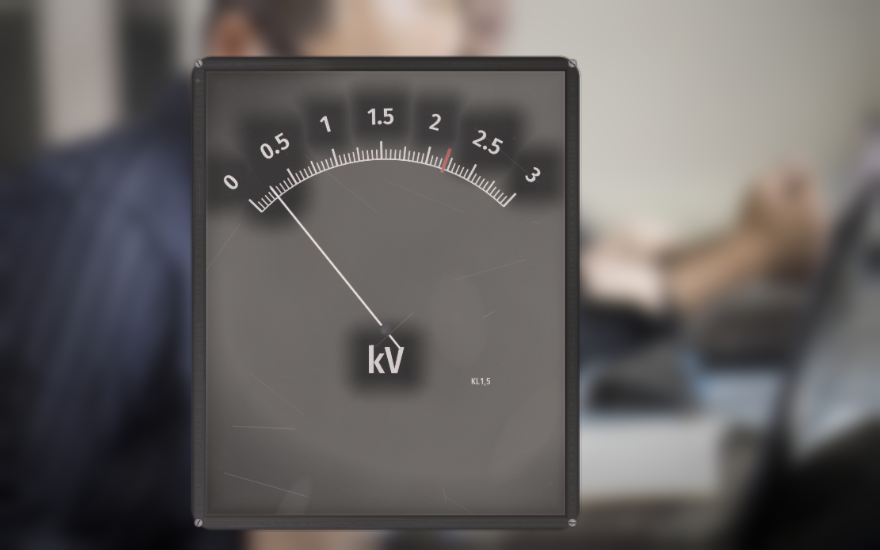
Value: 0.25,kV
